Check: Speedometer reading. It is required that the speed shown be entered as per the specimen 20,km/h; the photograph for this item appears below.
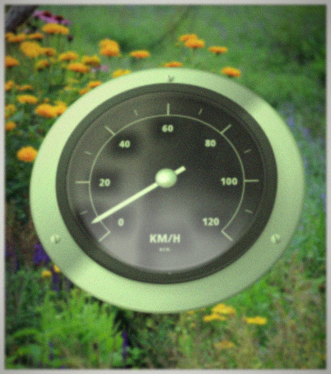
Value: 5,km/h
